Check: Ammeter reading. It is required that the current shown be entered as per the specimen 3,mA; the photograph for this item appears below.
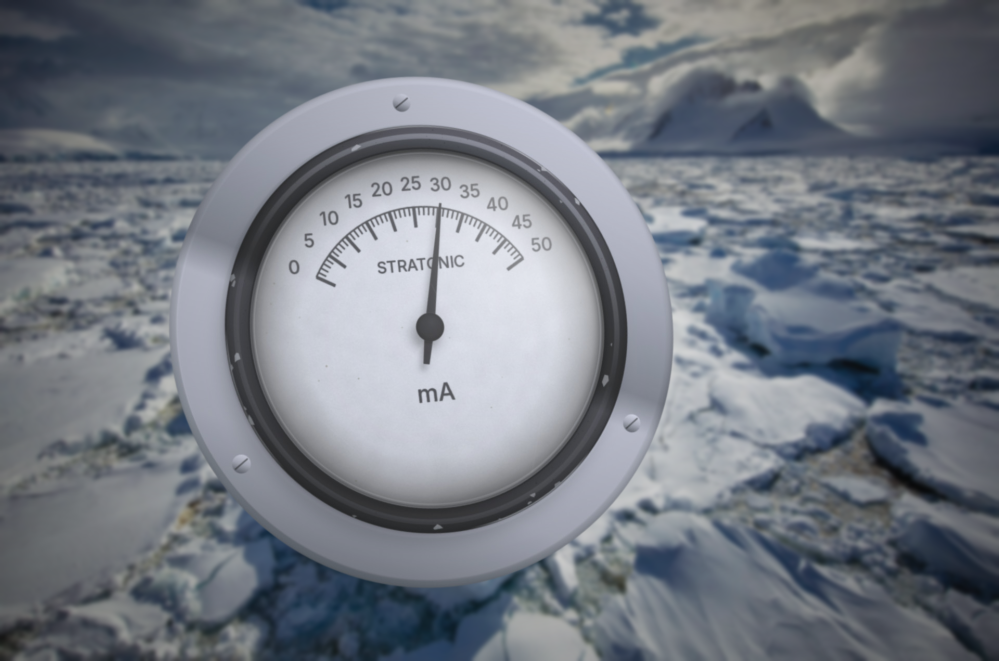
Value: 30,mA
